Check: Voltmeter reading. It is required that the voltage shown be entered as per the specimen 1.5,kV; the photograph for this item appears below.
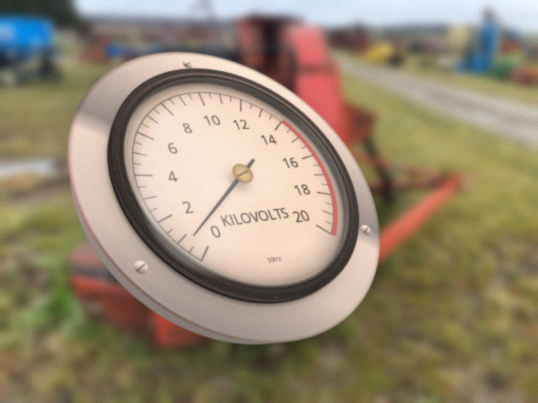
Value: 0.75,kV
